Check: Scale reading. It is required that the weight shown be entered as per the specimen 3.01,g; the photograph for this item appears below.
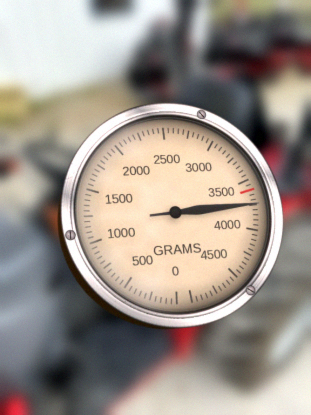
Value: 3750,g
